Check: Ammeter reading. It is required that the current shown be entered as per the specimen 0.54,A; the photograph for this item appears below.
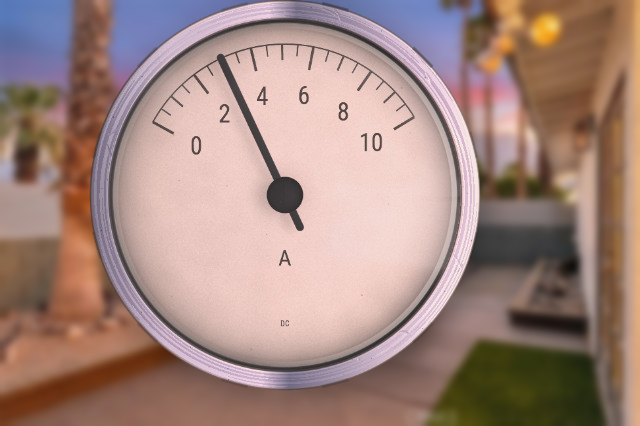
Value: 3,A
